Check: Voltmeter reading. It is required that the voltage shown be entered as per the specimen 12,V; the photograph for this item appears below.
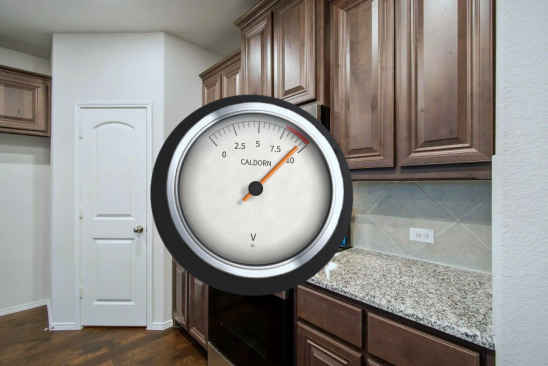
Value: 9.5,V
